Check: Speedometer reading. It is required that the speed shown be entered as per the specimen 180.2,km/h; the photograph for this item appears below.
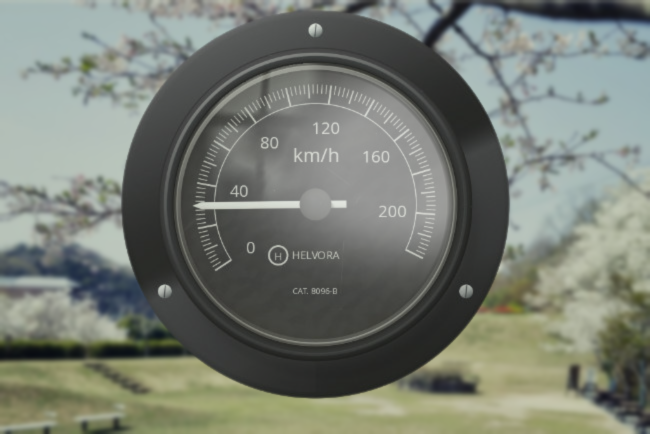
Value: 30,km/h
